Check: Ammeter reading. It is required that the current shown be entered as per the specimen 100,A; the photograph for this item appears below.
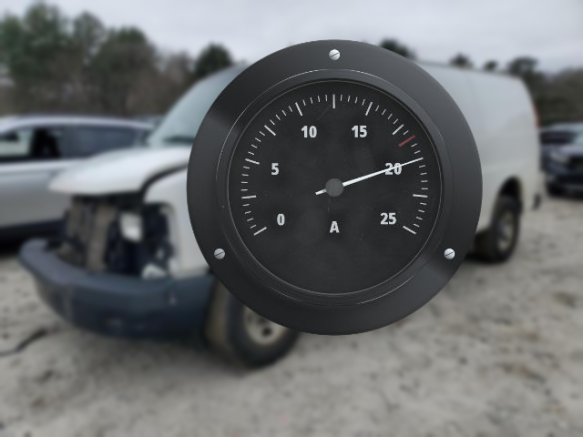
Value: 20,A
